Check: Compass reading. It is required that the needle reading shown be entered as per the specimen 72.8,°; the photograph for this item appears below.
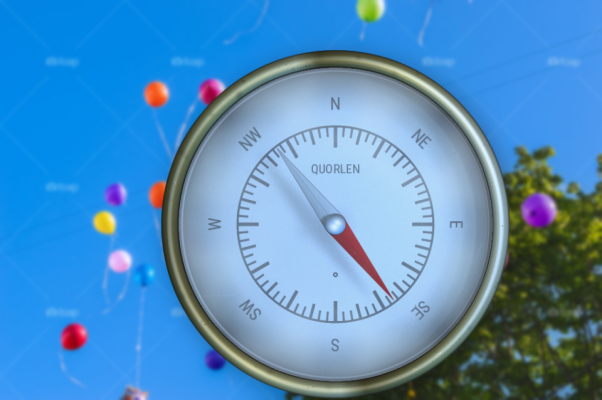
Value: 142.5,°
